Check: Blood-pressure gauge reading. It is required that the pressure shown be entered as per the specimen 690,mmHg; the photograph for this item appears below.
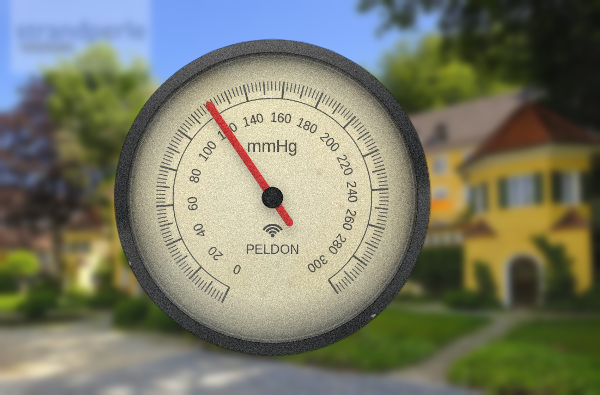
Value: 120,mmHg
